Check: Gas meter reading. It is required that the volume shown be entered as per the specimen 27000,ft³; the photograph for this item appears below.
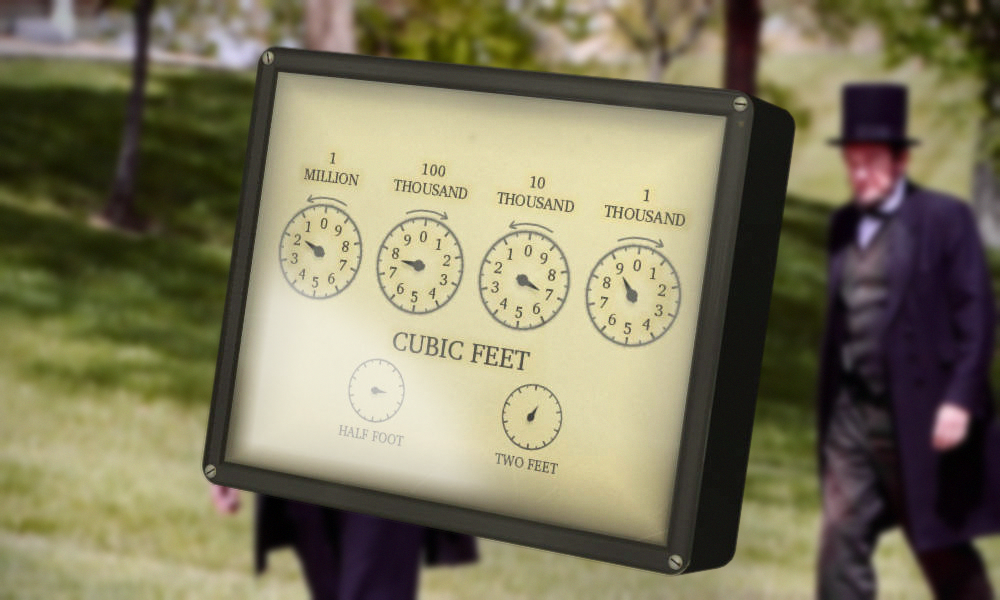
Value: 176900,ft³
